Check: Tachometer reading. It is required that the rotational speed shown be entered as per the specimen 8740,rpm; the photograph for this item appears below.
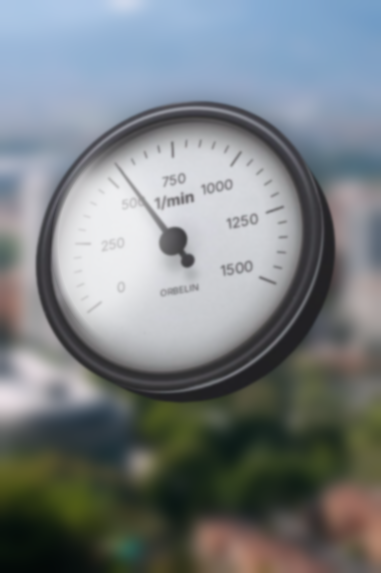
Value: 550,rpm
